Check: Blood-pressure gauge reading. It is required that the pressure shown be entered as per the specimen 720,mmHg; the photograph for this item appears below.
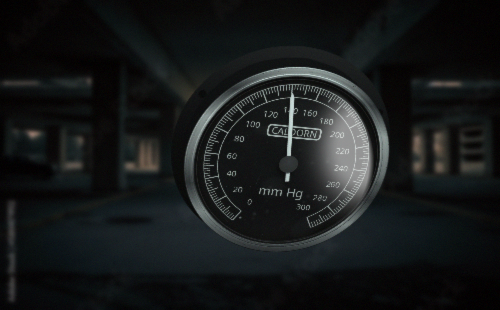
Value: 140,mmHg
